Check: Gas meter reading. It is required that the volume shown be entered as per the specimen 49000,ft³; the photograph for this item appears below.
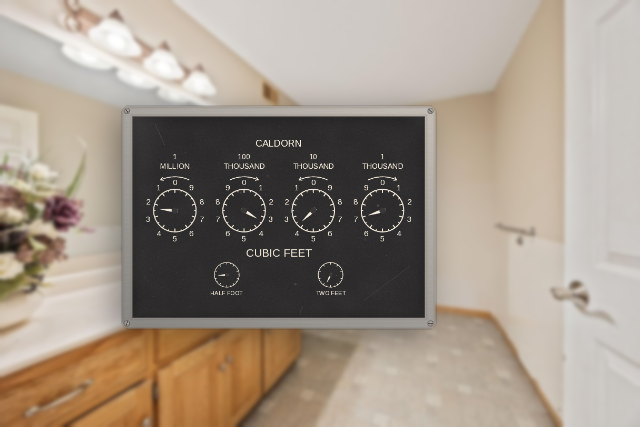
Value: 233700,ft³
